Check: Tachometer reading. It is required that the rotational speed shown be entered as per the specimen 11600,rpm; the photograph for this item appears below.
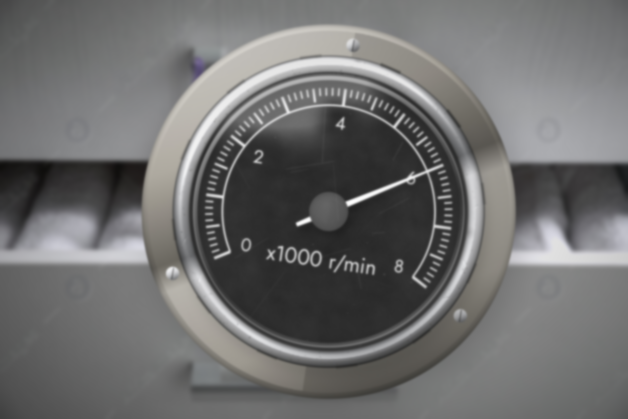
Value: 6000,rpm
